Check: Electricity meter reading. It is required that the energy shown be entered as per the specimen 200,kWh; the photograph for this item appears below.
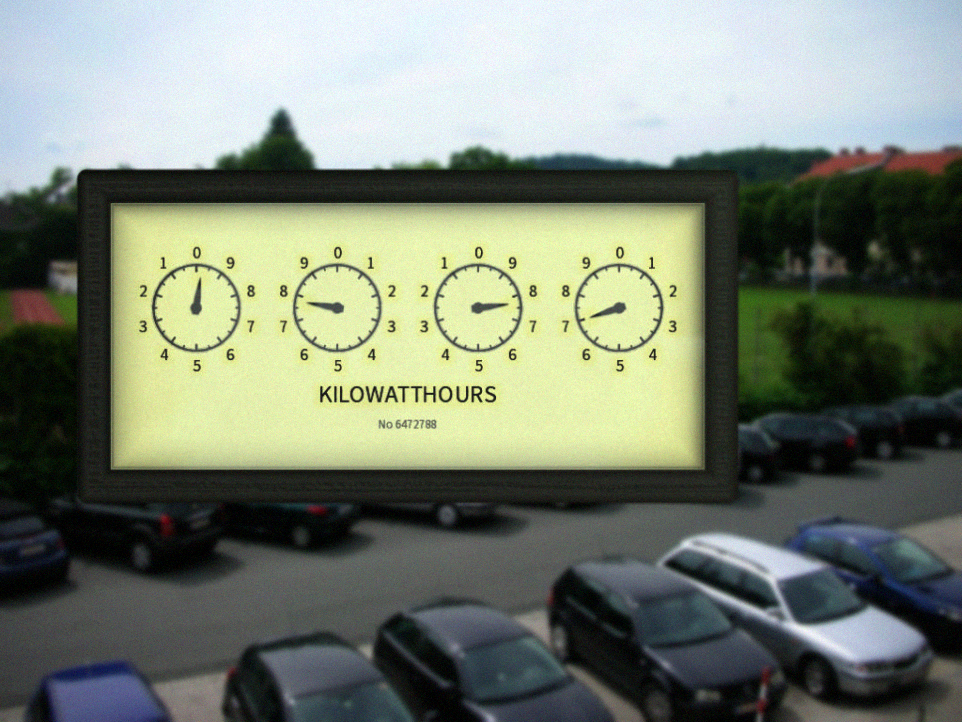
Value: 9777,kWh
